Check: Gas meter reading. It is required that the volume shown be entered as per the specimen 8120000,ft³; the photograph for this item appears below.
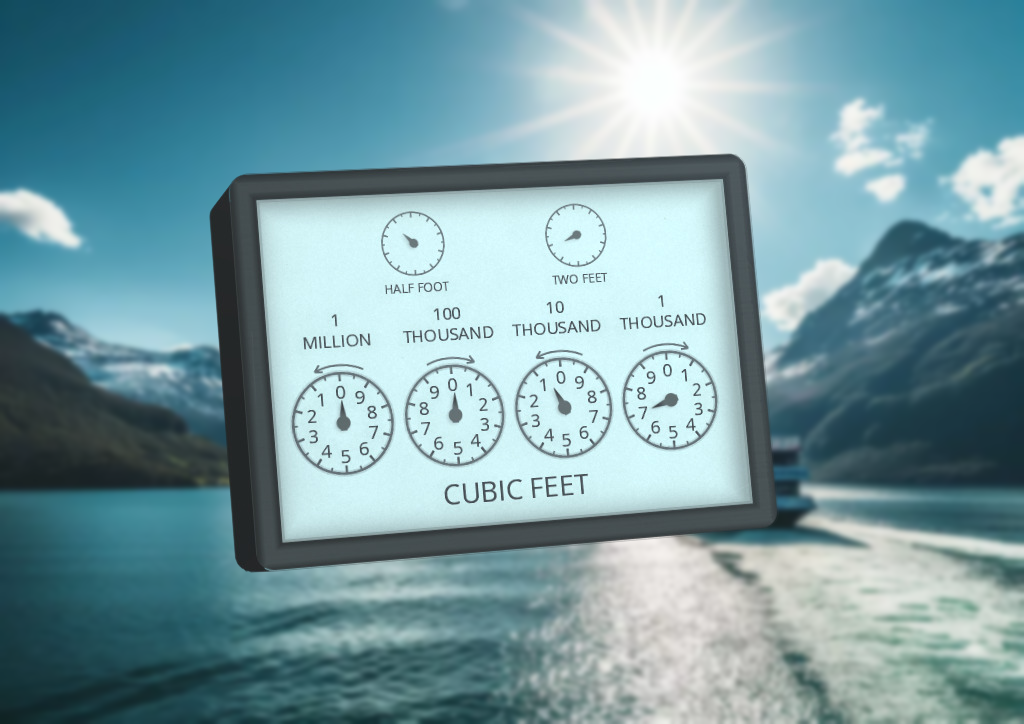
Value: 700,ft³
